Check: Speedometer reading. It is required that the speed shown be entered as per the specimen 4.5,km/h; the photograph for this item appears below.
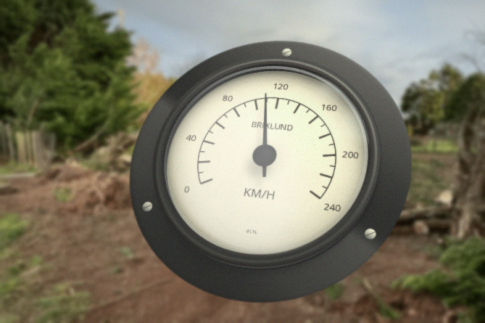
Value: 110,km/h
